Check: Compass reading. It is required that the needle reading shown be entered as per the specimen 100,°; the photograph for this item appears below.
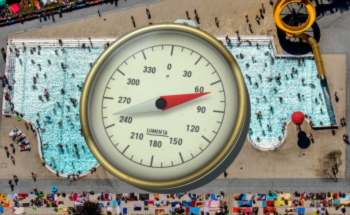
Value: 70,°
